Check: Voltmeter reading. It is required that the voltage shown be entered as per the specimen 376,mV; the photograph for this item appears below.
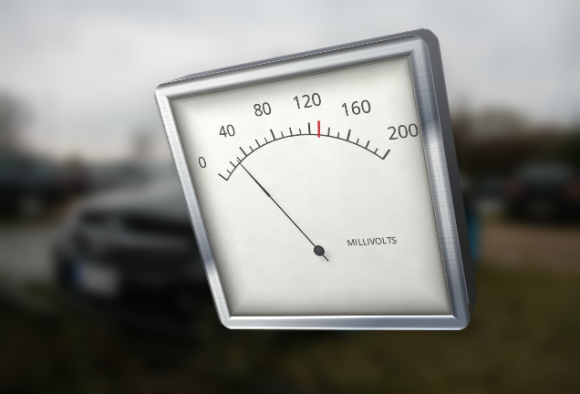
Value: 30,mV
